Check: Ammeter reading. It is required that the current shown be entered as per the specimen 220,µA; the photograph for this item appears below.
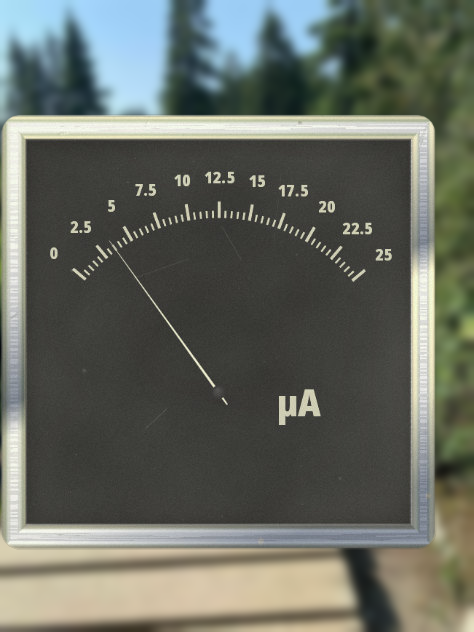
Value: 3.5,µA
